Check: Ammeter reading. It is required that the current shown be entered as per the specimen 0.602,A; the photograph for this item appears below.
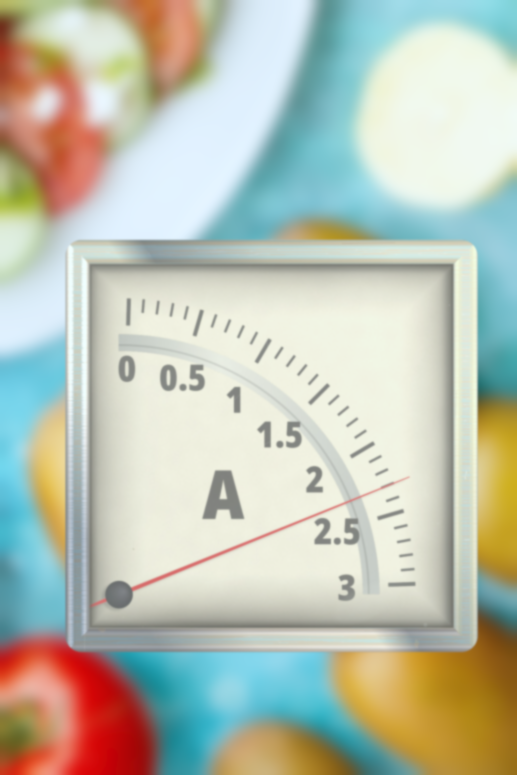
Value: 2.3,A
